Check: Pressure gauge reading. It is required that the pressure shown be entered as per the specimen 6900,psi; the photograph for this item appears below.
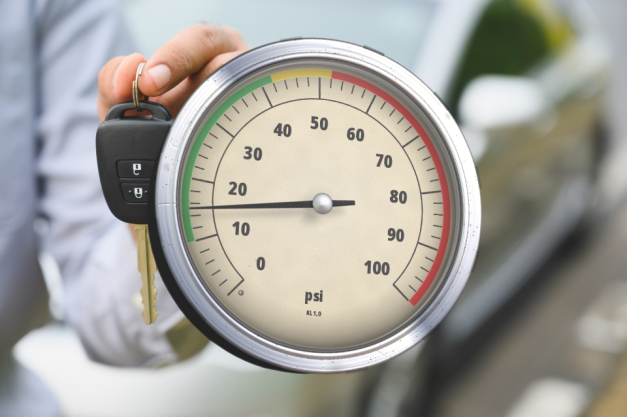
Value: 15,psi
